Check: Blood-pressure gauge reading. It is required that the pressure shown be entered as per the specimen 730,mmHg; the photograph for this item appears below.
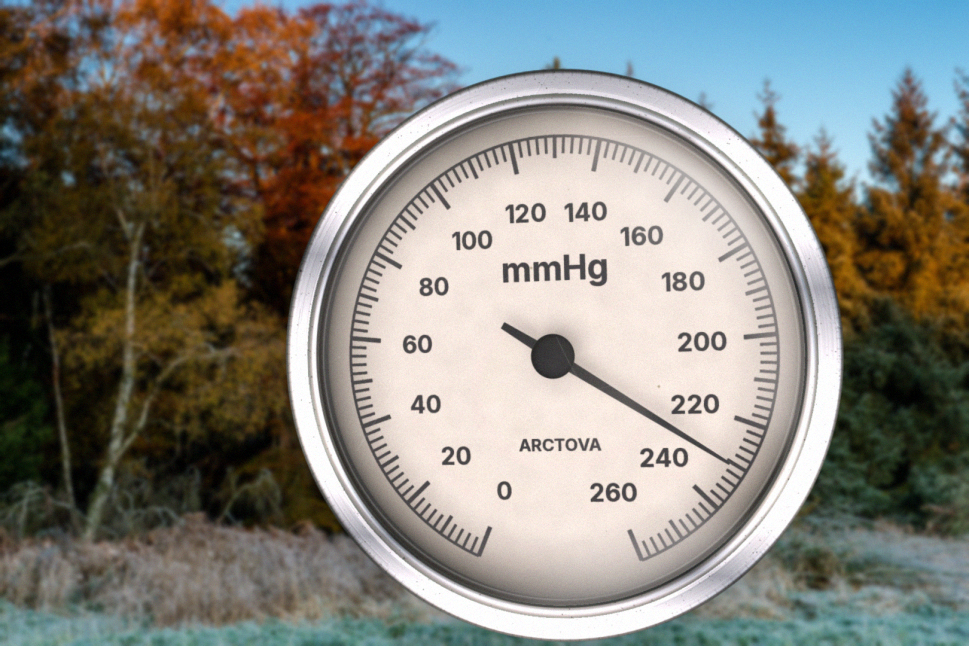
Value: 230,mmHg
